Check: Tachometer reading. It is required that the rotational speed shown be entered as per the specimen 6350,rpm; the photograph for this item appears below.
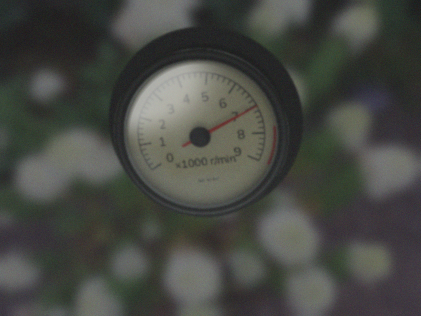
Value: 7000,rpm
